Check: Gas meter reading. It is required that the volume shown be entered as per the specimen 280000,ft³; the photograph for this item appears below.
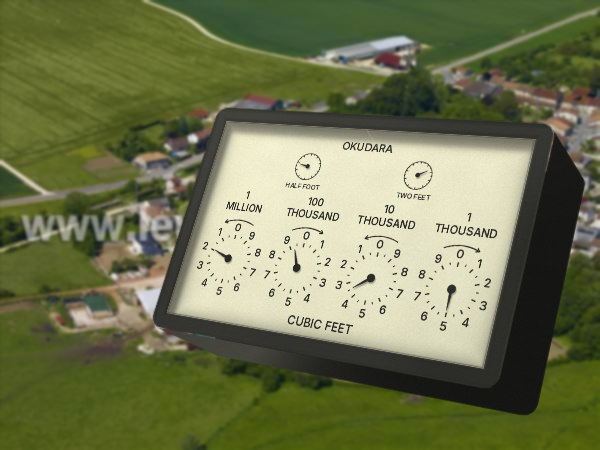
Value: 193500,ft³
